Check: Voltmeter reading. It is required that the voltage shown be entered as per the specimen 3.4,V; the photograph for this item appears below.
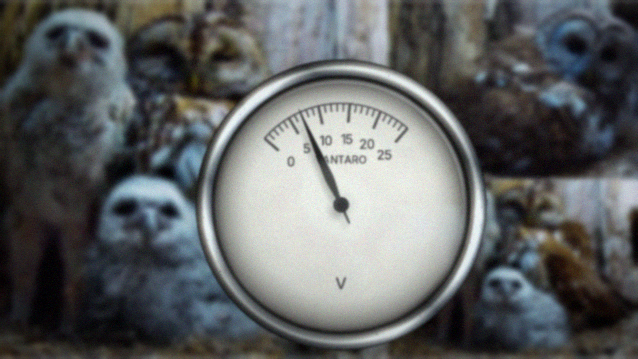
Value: 7,V
